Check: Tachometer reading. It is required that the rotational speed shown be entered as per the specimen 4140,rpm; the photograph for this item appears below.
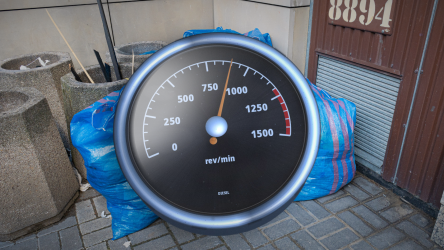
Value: 900,rpm
